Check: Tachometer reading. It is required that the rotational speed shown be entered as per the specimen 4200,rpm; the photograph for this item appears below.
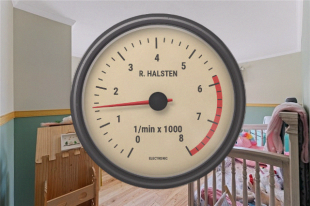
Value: 1500,rpm
